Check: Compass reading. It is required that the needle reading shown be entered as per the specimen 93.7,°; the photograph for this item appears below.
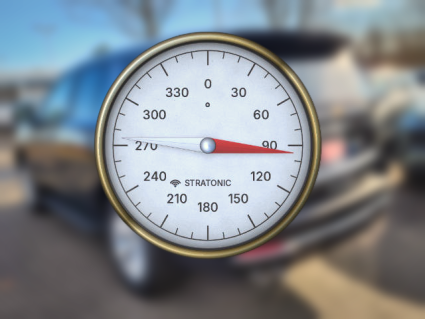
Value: 95,°
